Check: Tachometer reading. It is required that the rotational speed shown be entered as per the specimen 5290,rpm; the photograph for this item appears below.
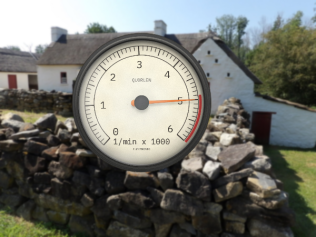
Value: 5000,rpm
